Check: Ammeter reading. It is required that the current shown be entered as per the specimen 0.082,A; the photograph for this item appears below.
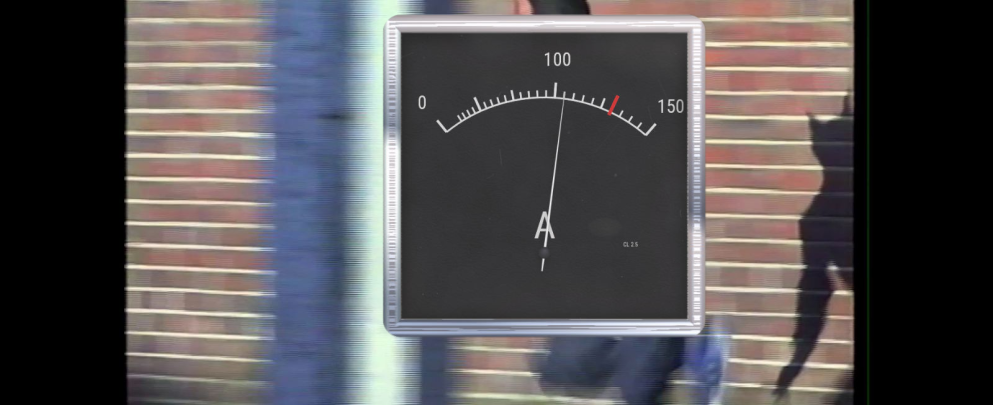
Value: 105,A
